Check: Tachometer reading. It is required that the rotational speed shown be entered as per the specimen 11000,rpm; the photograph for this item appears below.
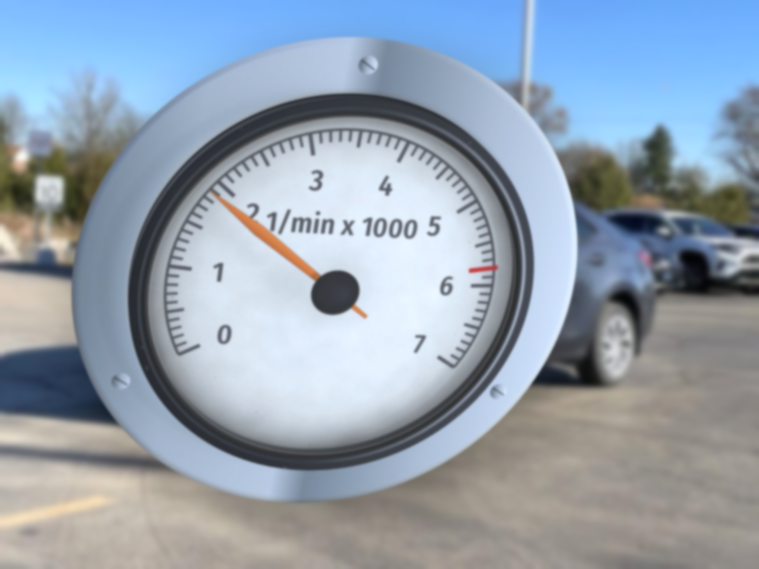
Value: 1900,rpm
